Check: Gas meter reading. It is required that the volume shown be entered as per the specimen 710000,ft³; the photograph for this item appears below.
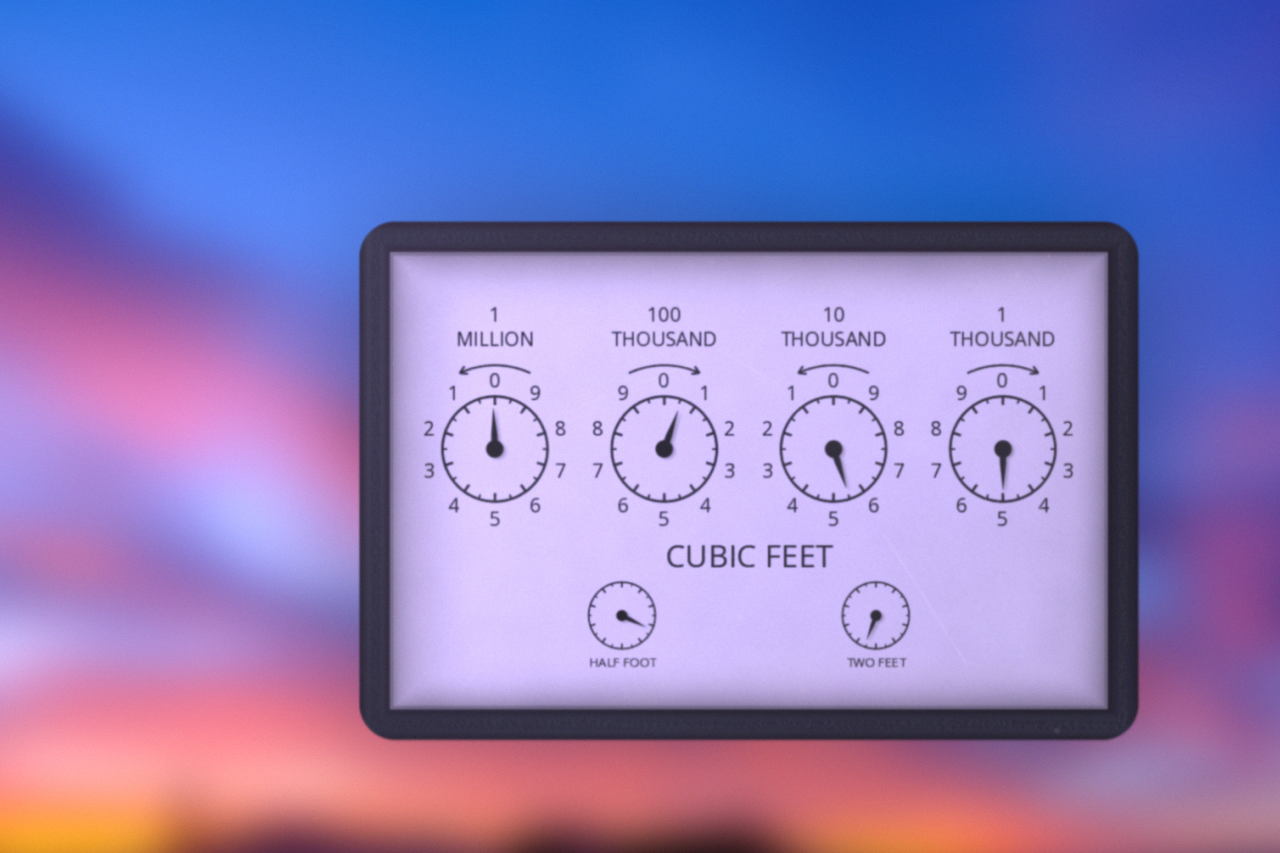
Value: 5500,ft³
